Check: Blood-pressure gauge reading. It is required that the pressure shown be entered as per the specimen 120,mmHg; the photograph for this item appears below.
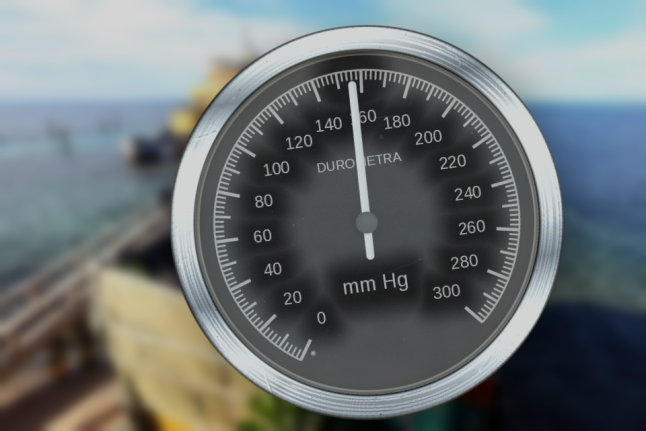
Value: 156,mmHg
